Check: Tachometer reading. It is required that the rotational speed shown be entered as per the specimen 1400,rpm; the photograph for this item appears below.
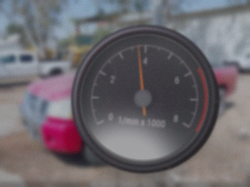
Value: 3750,rpm
